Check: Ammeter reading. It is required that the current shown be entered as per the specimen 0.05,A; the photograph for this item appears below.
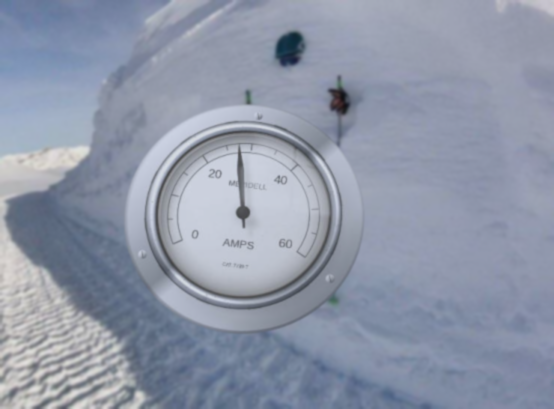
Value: 27.5,A
